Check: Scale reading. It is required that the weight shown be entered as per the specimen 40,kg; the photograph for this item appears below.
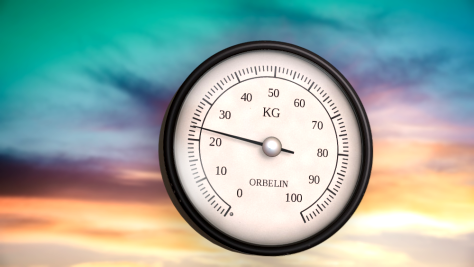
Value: 23,kg
